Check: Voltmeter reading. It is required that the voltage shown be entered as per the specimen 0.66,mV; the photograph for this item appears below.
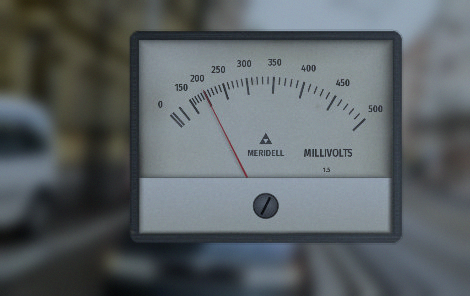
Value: 200,mV
